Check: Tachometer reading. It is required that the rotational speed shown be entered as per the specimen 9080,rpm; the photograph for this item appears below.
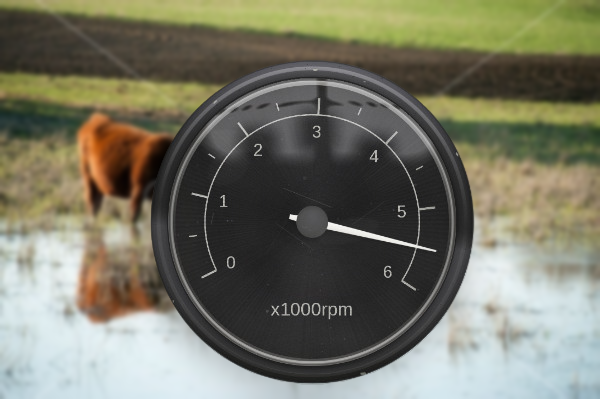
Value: 5500,rpm
